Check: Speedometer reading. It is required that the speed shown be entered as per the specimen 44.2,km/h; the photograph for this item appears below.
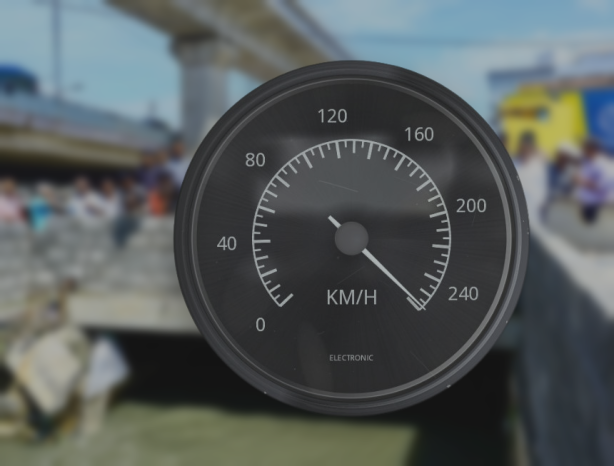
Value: 257.5,km/h
